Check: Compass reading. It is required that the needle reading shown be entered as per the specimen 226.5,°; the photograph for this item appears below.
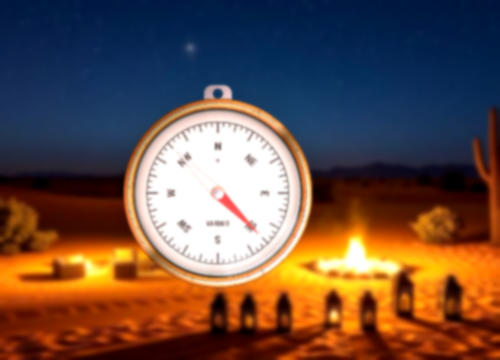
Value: 135,°
